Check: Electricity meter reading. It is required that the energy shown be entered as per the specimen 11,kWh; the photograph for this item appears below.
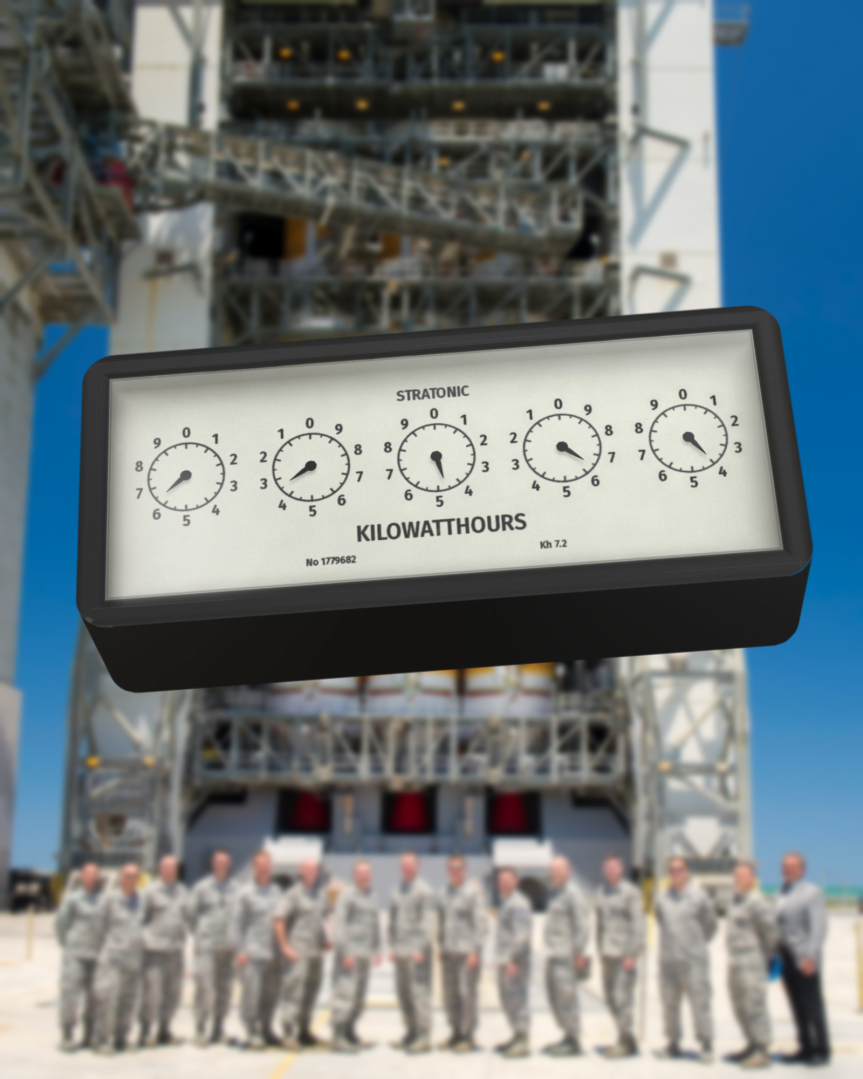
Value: 63464,kWh
